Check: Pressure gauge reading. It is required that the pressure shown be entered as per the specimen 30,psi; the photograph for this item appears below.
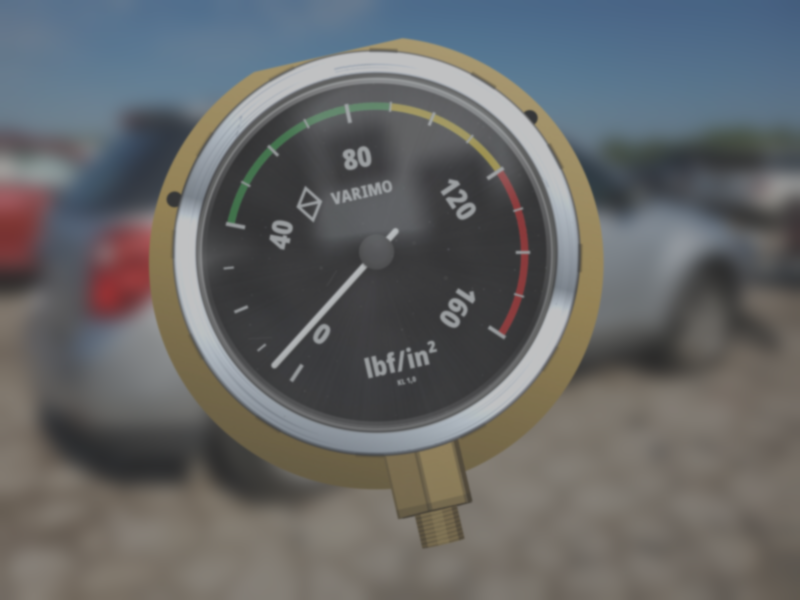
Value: 5,psi
